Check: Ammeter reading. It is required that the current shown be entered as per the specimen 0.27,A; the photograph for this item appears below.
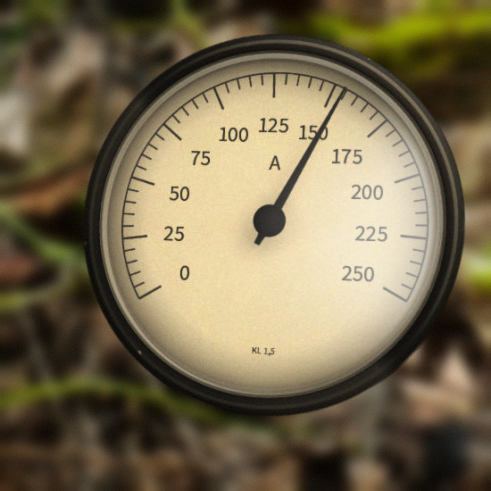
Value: 155,A
